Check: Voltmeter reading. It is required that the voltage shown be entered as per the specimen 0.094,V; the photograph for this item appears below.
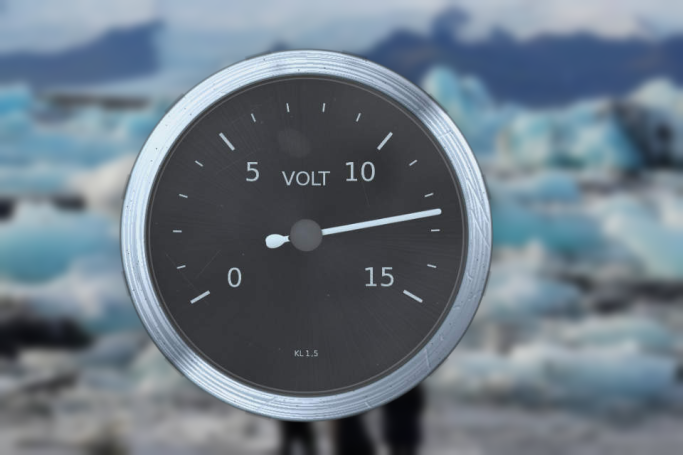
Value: 12.5,V
